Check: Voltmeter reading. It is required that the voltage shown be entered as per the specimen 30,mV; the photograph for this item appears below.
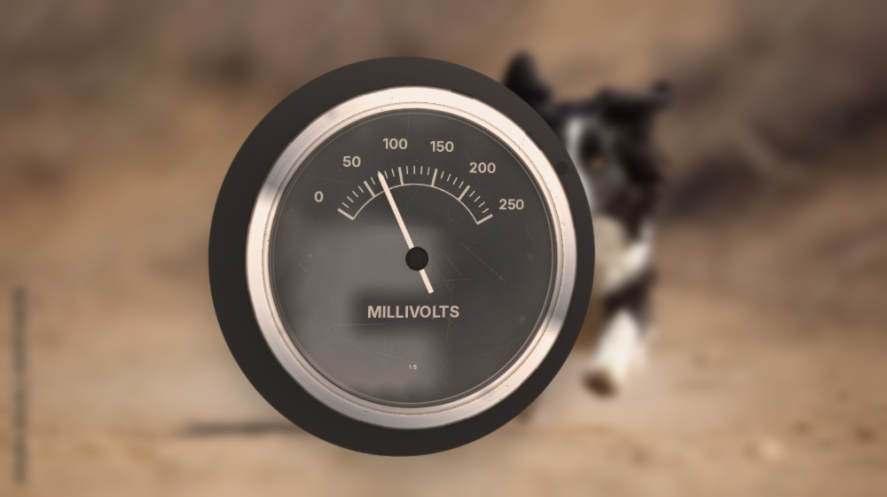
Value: 70,mV
